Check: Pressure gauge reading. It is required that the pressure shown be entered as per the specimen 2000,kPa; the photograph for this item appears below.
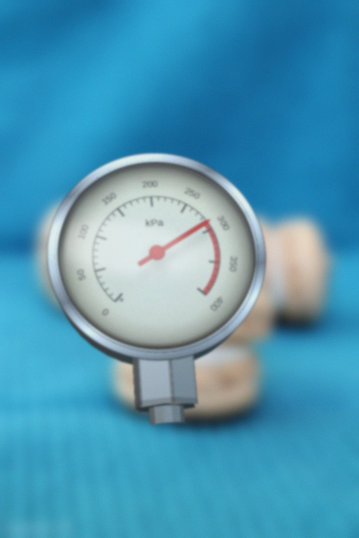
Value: 290,kPa
